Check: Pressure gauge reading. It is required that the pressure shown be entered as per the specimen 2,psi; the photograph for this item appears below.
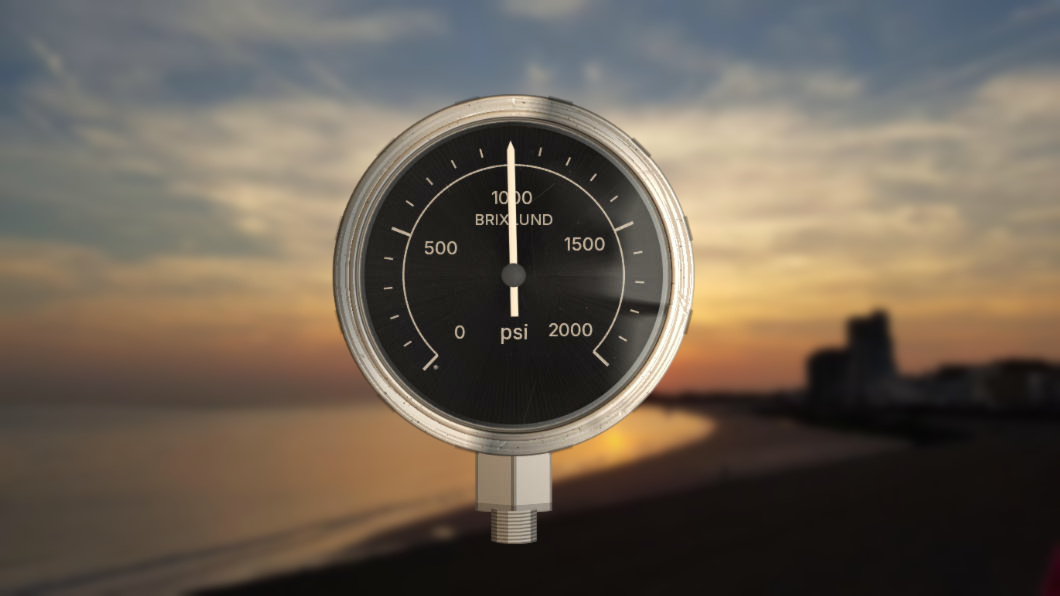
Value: 1000,psi
